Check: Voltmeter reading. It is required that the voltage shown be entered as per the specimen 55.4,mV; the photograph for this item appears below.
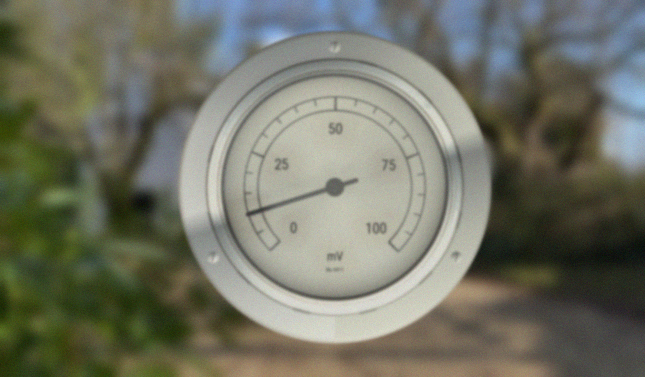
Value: 10,mV
